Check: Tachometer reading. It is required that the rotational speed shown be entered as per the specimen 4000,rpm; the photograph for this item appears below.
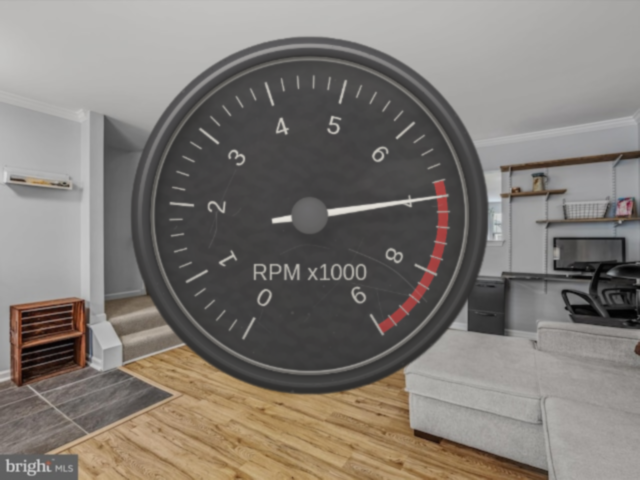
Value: 7000,rpm
